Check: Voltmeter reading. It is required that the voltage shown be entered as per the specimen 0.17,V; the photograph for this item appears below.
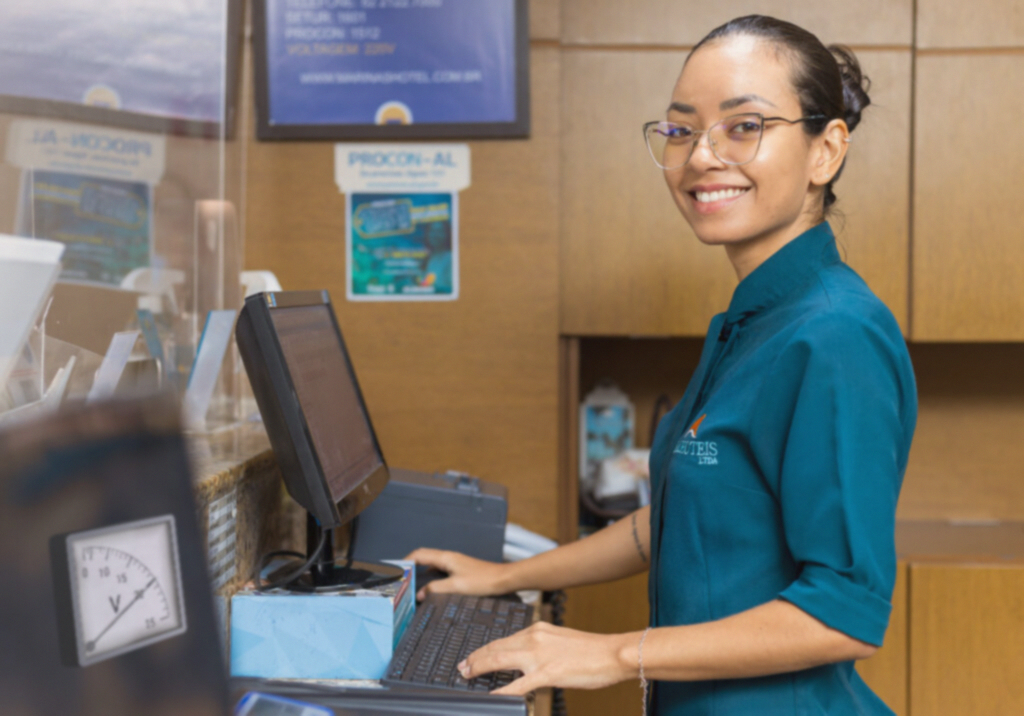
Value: 20,V
